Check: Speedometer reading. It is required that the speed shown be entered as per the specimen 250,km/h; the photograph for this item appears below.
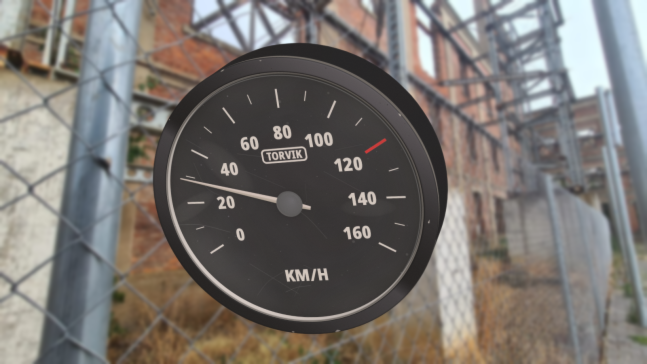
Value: 30,km/h
